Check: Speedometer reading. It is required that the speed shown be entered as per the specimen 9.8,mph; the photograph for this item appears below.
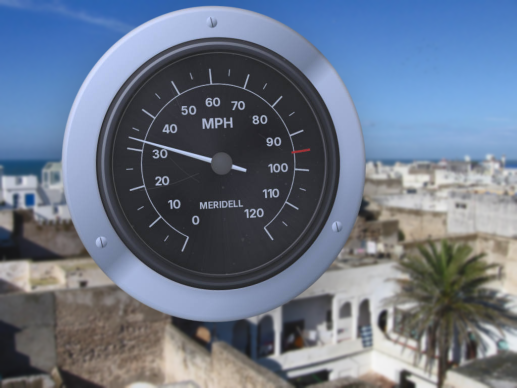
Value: 32.5,mph
